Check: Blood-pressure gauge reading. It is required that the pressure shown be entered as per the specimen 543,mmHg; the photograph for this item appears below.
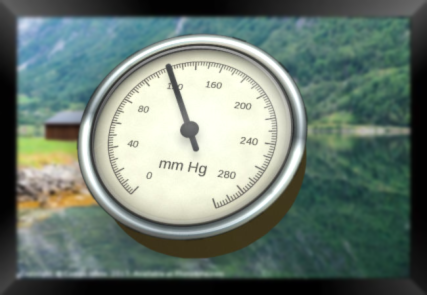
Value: 120,mmHg
